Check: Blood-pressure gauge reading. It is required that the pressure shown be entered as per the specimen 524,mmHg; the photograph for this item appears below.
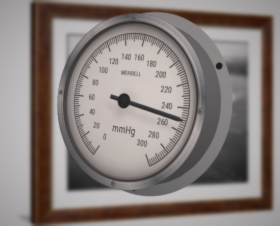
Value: 250,mmHg
